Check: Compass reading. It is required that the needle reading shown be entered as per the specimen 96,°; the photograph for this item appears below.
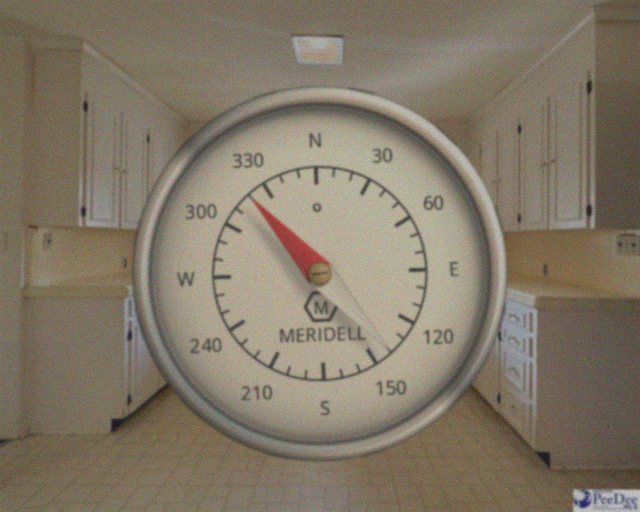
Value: 320,°
